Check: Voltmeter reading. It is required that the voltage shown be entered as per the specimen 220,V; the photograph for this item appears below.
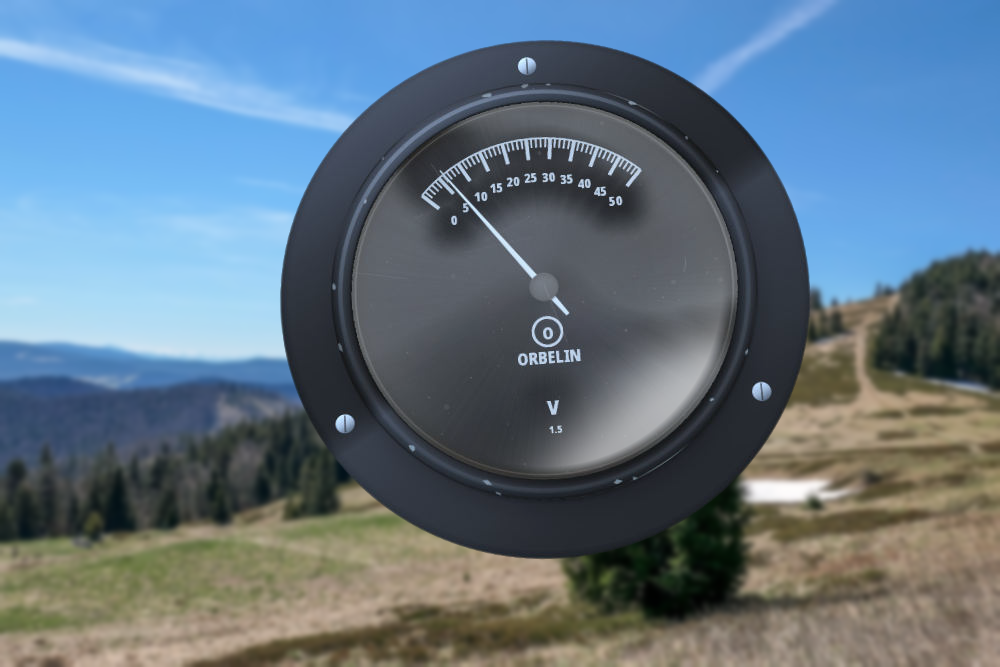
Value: 6,V
